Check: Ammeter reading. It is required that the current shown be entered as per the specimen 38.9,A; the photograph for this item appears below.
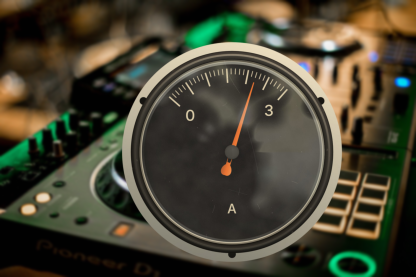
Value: 2.2,A
